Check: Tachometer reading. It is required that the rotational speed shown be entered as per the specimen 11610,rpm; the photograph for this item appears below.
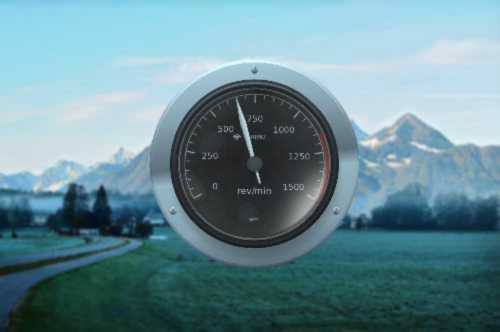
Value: 650,rpm
